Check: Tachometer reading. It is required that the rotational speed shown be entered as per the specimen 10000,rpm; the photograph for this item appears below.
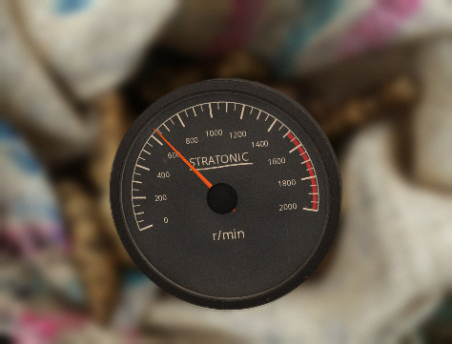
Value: 650,rpm
